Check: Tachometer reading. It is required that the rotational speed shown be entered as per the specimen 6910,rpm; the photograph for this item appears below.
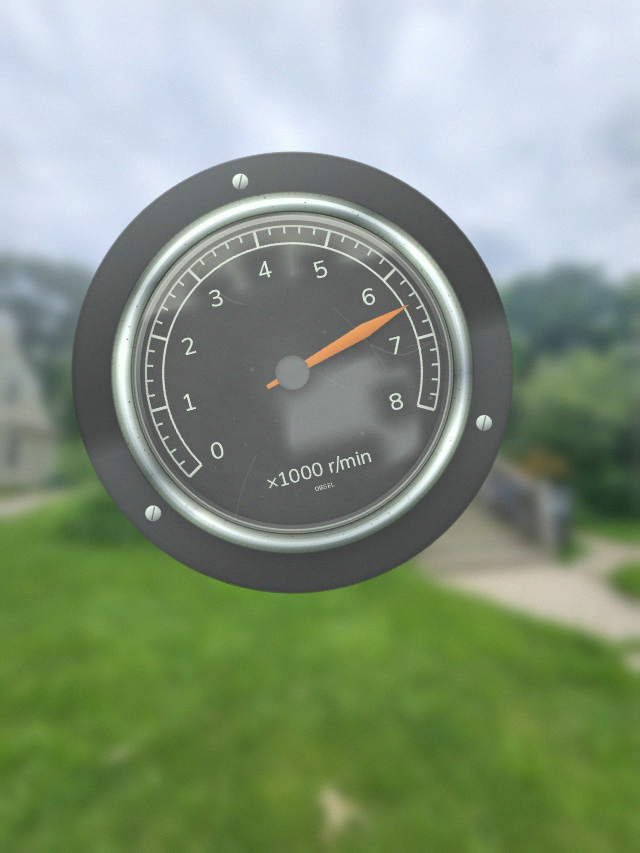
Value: 6500,rpm
